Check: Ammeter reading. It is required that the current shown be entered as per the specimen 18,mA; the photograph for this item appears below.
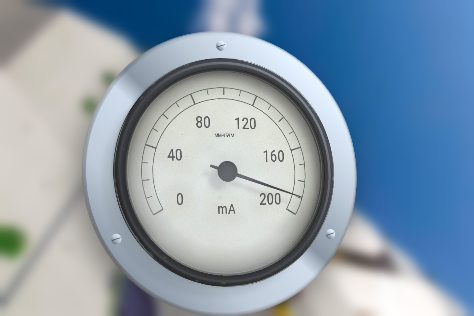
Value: 190,mA
